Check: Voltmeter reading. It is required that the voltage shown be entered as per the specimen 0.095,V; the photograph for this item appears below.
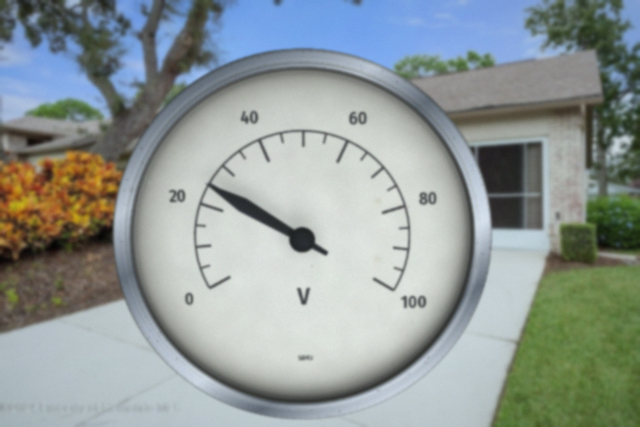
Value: 25,V
